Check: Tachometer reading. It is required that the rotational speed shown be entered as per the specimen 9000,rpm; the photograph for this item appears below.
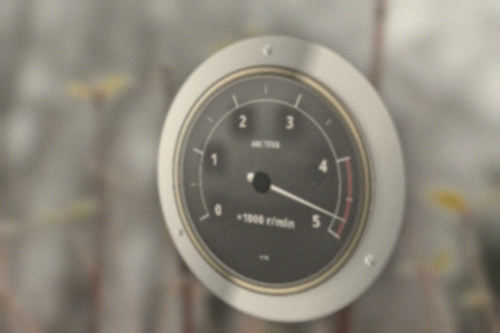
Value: 4750,rpm
